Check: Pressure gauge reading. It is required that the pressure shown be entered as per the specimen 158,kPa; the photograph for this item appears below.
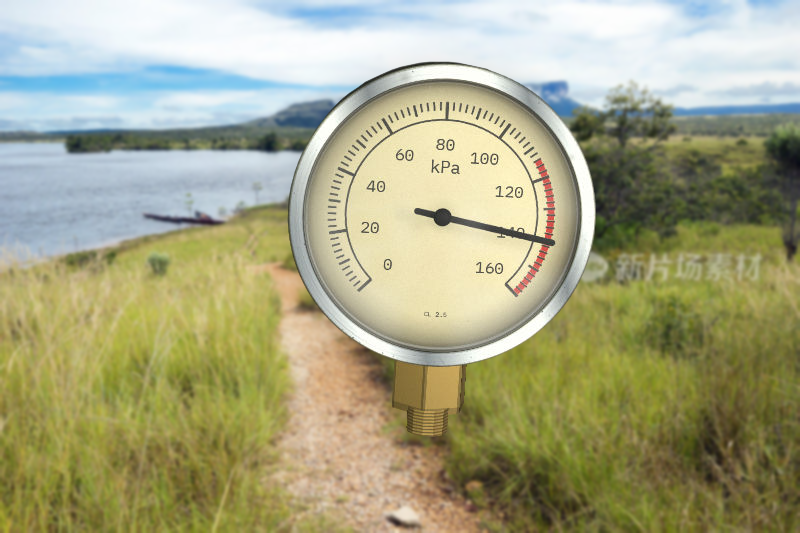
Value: 140,kPa
